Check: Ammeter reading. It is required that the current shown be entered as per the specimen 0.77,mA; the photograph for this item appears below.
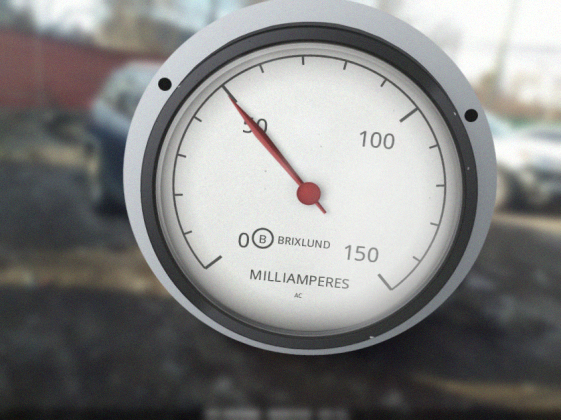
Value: 50,mA
